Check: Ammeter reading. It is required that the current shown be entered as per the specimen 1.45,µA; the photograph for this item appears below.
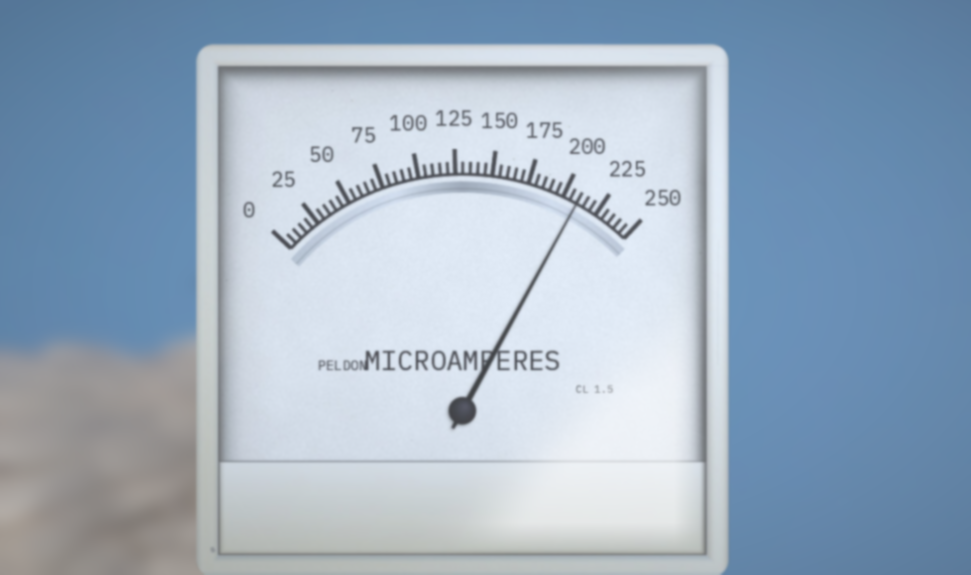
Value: 210,µA
